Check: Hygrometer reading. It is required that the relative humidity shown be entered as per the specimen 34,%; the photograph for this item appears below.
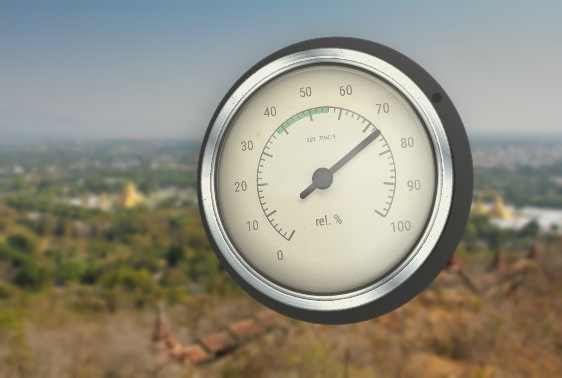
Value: 74,%
